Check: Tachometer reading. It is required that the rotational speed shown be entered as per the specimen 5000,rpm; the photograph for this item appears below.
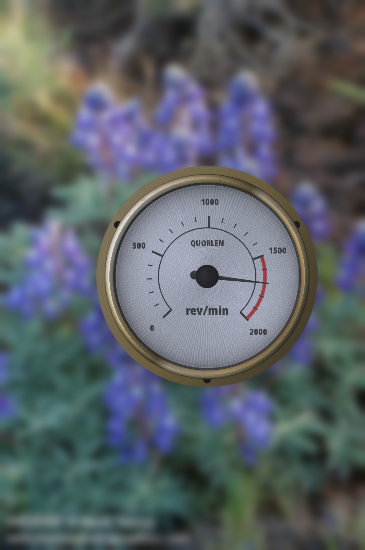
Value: 1700,rpm
